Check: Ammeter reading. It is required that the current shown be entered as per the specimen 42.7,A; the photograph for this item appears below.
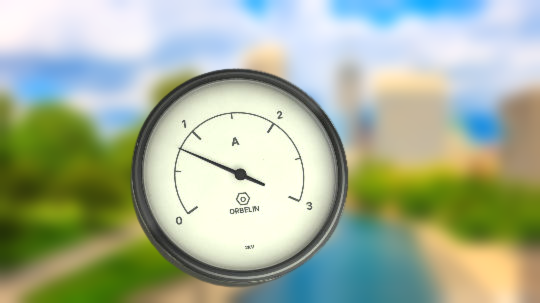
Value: 0.75,A
